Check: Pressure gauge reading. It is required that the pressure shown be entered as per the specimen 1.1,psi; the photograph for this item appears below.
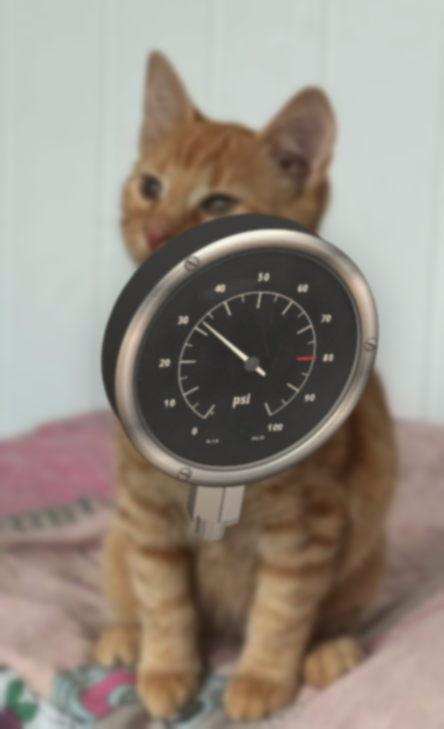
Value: 32.5,psi
